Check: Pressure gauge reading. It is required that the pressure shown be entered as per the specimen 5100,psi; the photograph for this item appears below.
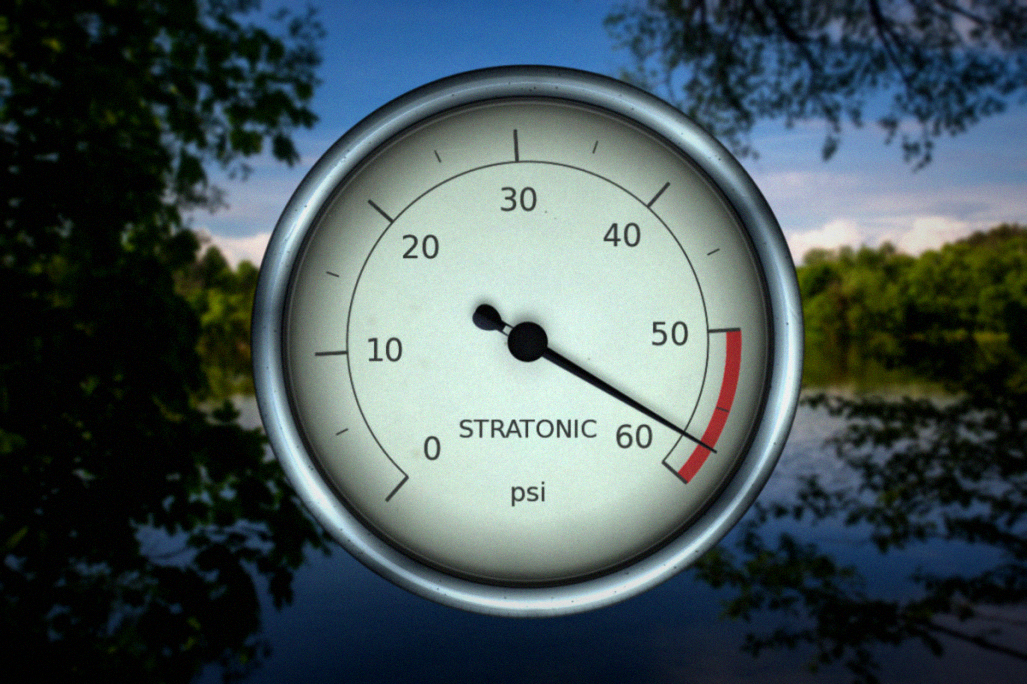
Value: 57.5,psi
